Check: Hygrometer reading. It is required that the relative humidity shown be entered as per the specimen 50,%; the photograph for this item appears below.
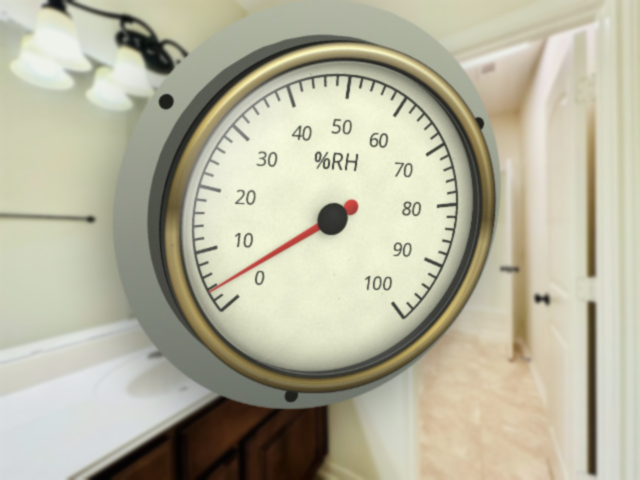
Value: 4,%
